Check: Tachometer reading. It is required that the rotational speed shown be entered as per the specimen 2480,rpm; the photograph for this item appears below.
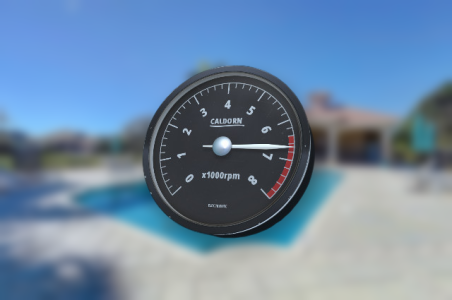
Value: 6700,rpm
